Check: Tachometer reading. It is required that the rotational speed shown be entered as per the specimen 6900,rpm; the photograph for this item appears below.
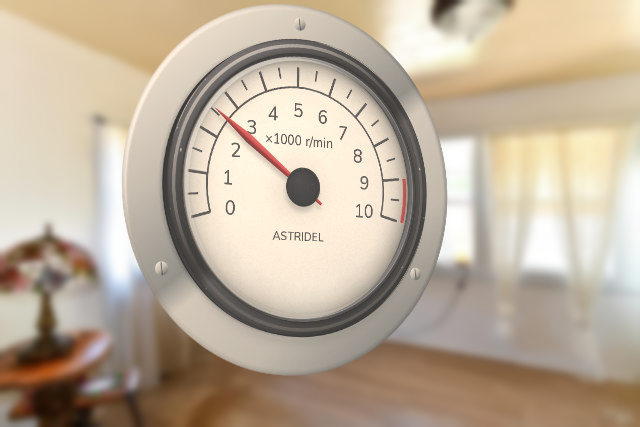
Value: 2500,rpm
